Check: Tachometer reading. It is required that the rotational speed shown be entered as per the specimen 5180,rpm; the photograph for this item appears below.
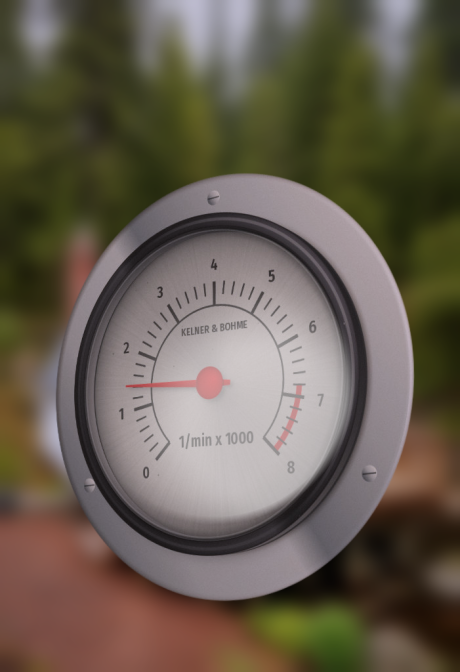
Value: 1400,rpm
